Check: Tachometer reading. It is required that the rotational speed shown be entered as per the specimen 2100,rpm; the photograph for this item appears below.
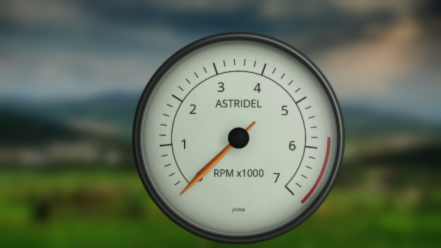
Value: 0,rpm
